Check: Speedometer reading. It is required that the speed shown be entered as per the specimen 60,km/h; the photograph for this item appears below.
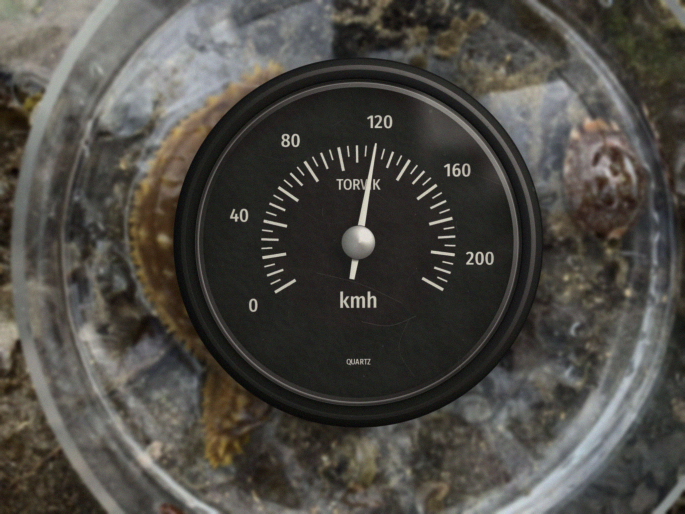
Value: 120,km/h
